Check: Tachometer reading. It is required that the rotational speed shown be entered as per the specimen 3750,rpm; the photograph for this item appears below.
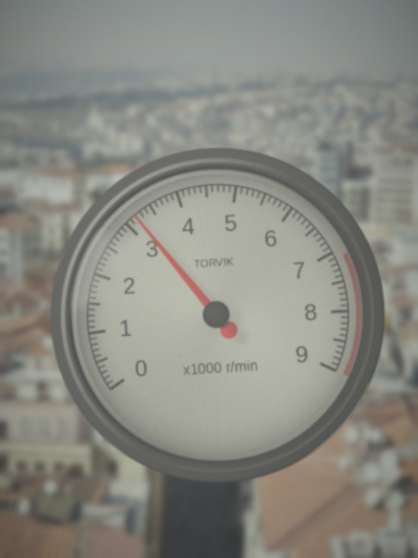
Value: 3200,rpm
